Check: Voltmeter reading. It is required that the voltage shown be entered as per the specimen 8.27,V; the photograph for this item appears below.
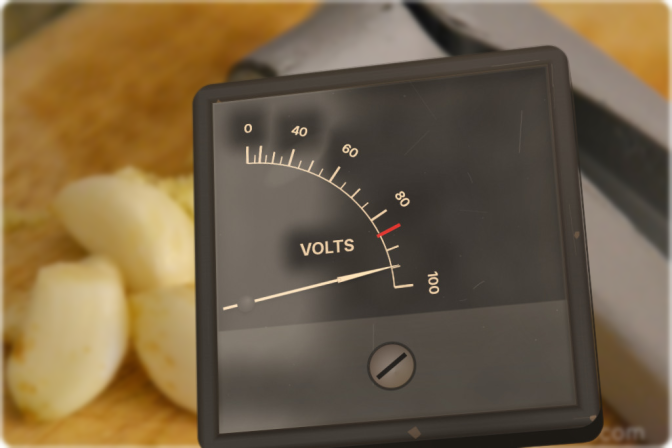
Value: 95,V
